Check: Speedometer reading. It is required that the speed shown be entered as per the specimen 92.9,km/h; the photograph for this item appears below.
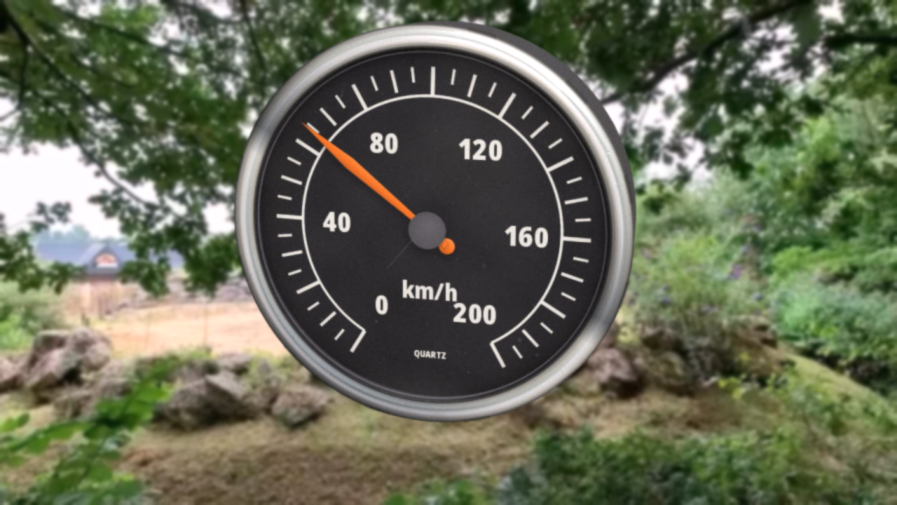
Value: 65,km/h
